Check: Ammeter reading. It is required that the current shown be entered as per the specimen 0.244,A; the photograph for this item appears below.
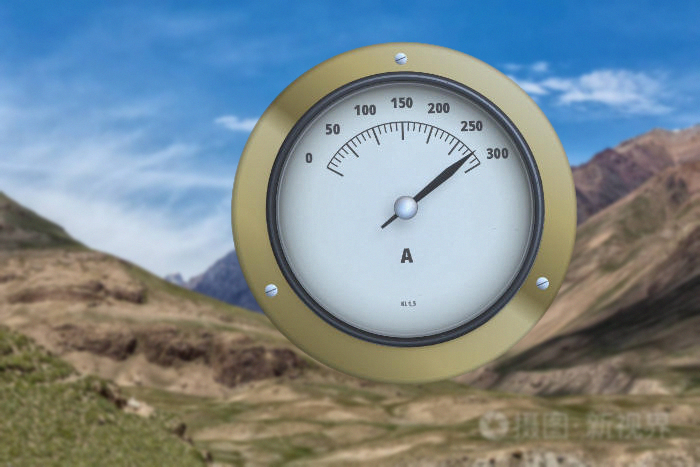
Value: 280,A
